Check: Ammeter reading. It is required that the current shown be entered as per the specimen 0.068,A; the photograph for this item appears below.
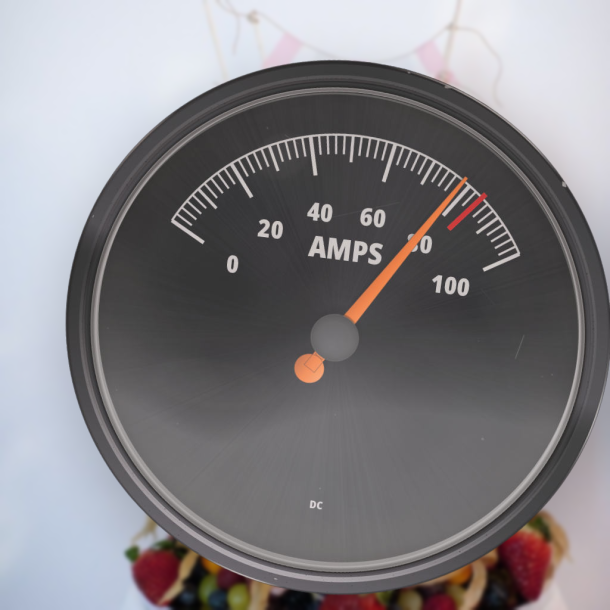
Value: 78,A
